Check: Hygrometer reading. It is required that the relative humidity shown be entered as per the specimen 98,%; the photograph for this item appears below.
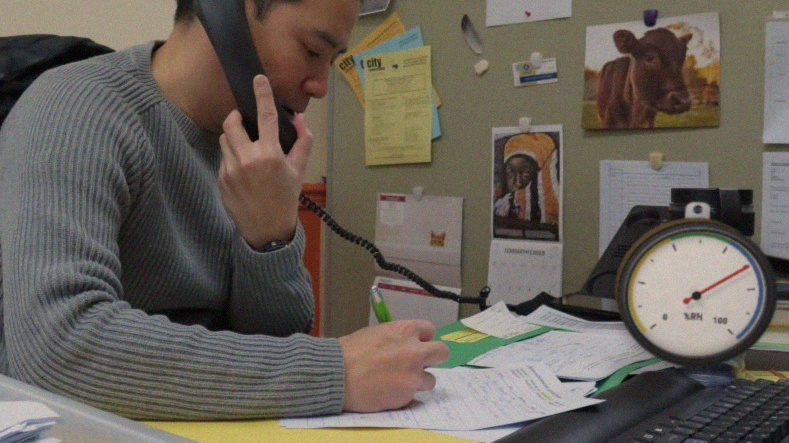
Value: 70,%
